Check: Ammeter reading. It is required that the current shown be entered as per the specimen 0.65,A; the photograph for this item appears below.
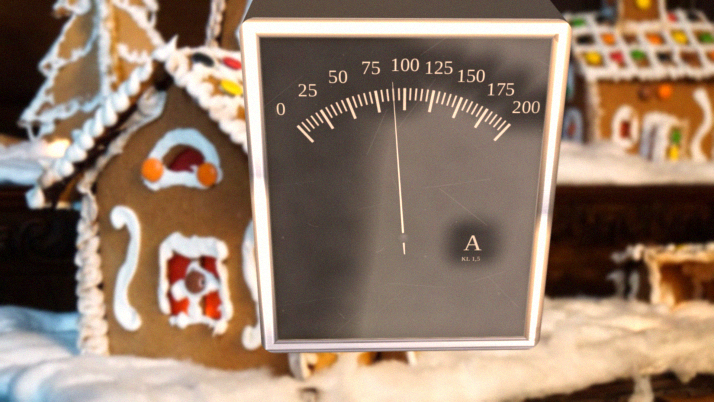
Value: 90,A
